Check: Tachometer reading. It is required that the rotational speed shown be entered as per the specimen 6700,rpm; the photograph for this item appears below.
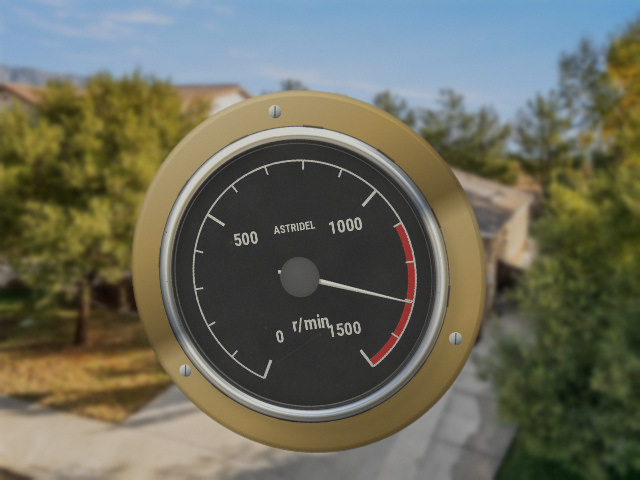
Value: 1300,rpm
